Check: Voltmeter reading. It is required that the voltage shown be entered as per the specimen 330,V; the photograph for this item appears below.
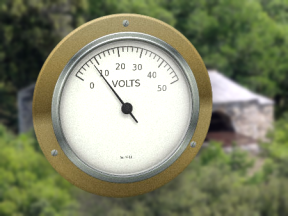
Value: 8,V
